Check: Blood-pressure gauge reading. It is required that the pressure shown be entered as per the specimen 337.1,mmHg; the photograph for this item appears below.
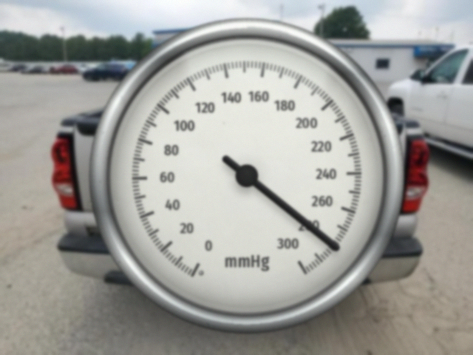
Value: 280,mmHg
